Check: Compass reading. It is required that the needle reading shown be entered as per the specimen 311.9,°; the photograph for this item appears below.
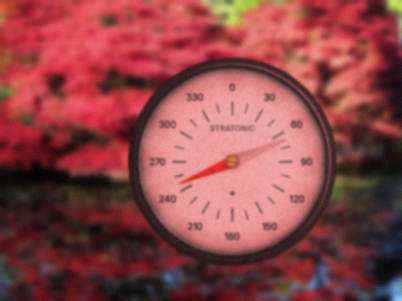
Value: 247.5,°
